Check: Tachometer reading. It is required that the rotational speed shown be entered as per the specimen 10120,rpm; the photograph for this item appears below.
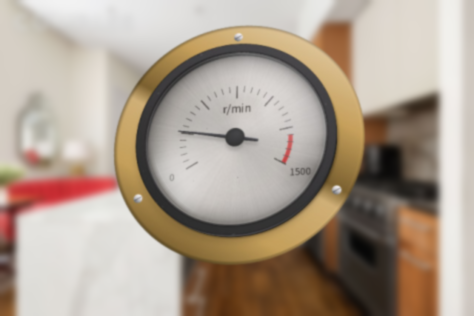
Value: 250,rpm
